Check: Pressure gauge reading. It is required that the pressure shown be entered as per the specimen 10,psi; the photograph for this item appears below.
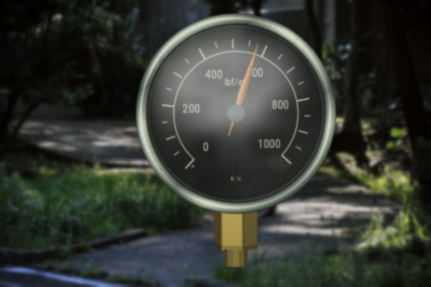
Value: 575,psi
